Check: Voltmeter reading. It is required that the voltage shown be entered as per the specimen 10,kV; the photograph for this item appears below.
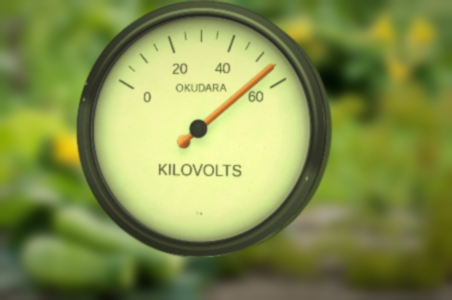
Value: 55,kV
